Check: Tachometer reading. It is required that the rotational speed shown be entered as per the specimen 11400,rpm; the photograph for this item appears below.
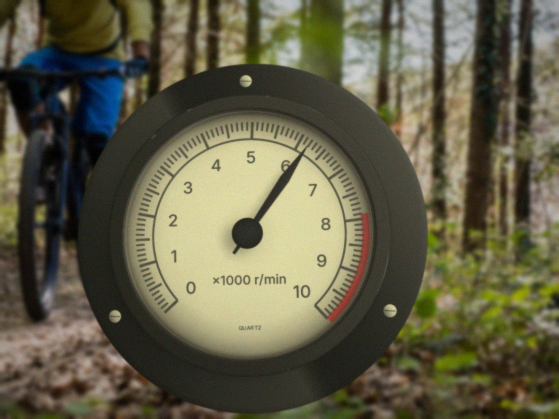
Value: 6200,rpm
